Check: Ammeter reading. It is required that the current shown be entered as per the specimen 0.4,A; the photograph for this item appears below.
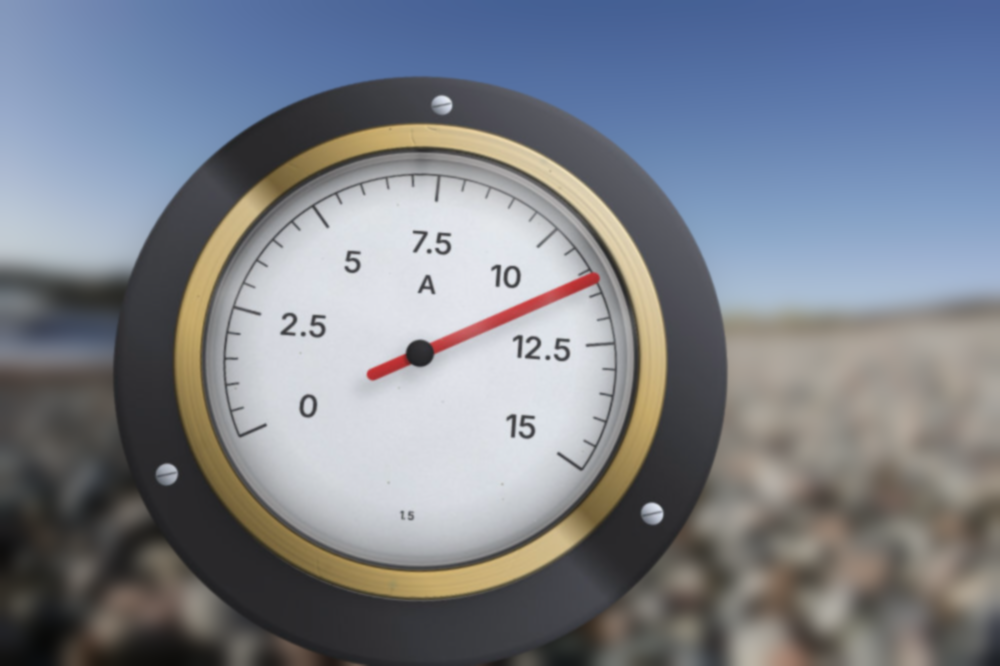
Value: 11.25,A
